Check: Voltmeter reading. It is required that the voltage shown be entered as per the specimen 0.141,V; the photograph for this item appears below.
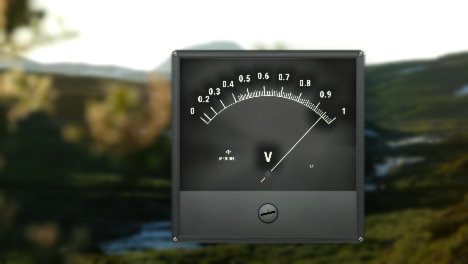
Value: 0.95,V
